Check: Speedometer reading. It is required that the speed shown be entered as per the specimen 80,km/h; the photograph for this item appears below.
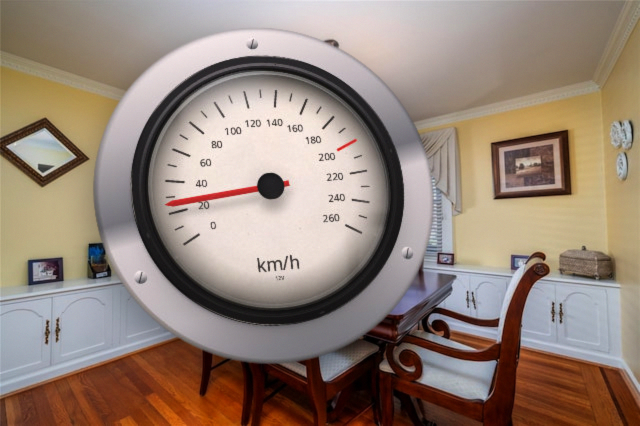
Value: 25,km/h
